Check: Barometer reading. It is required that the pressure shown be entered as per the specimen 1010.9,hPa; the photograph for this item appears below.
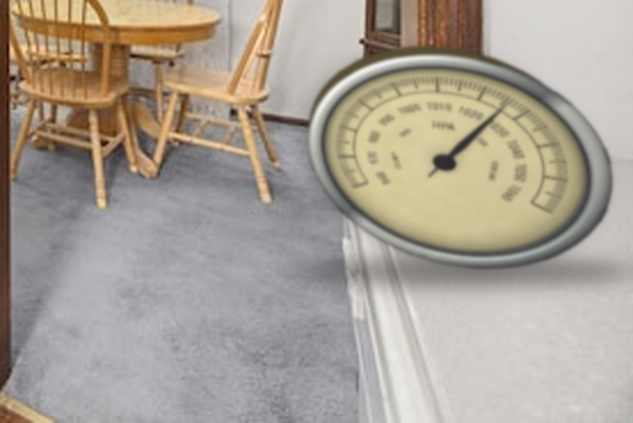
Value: 1025,hPa
